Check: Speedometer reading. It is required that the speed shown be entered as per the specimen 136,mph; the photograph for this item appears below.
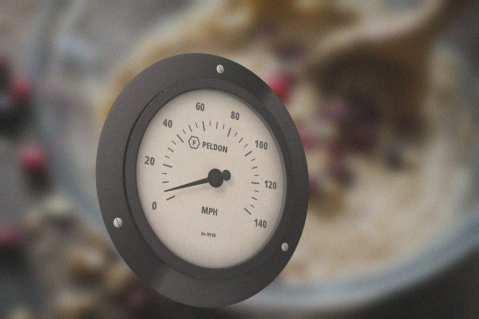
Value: 5,mph
